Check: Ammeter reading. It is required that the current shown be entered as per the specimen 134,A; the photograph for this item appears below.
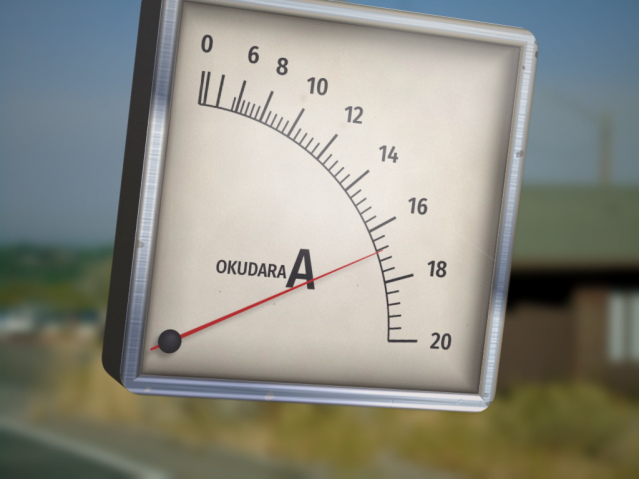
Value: 16.8,A
